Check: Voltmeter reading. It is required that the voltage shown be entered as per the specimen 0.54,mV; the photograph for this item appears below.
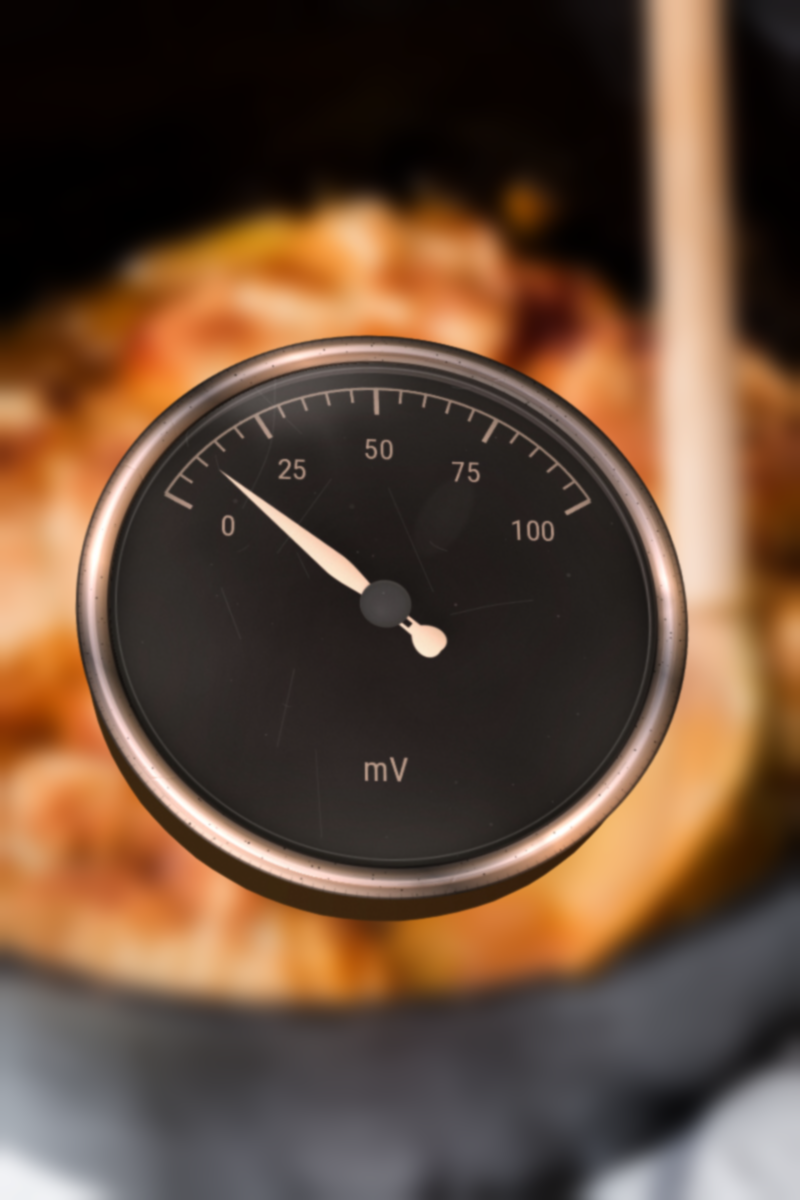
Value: 10,mV
